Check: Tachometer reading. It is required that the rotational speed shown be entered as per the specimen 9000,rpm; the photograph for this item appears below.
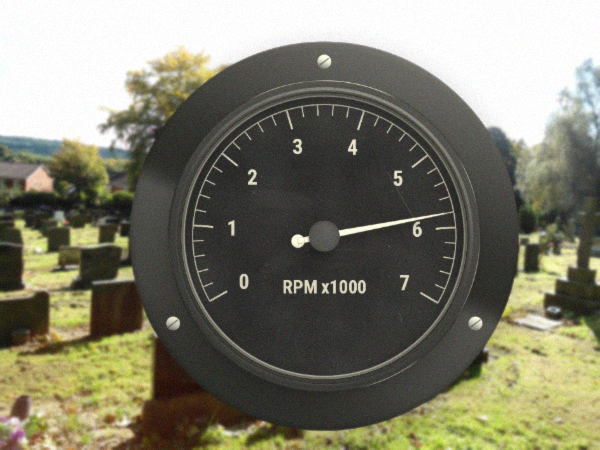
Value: 5800,rpm
